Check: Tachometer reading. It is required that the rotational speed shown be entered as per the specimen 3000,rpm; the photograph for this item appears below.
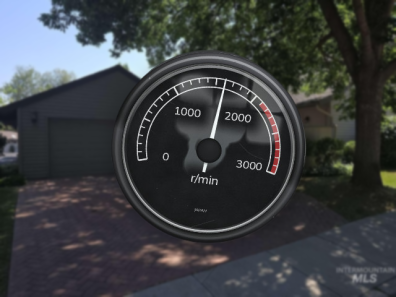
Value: 1600,rpm
